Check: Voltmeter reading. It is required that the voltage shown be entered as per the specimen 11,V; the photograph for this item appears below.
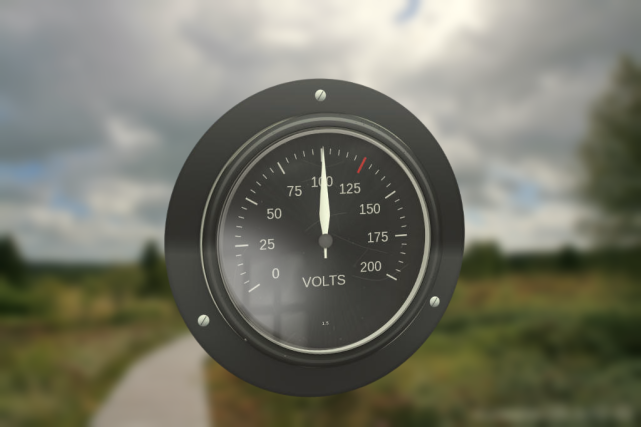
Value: 100,V
